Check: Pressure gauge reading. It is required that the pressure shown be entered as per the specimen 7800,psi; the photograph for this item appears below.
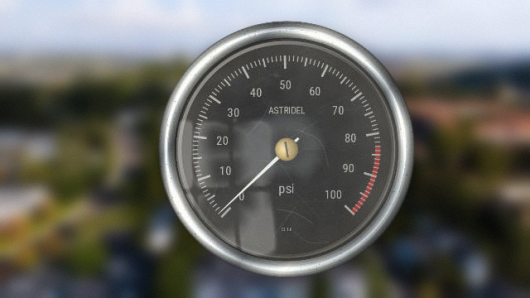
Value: 1,psi
